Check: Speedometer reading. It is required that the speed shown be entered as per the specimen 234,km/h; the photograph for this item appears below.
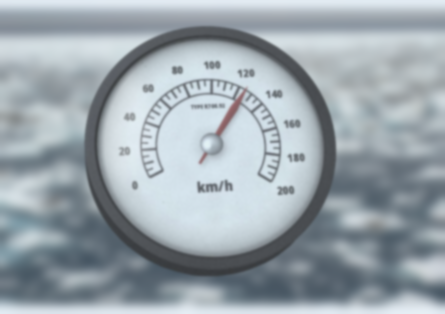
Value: 125,km/h
